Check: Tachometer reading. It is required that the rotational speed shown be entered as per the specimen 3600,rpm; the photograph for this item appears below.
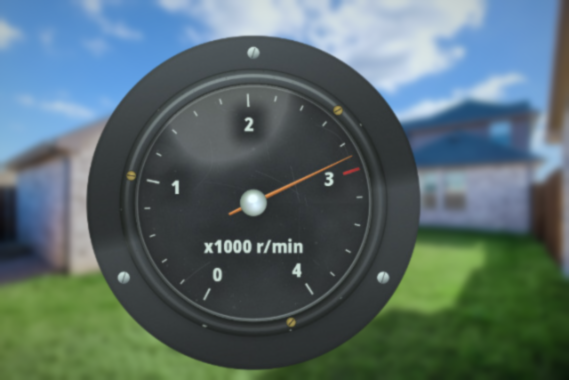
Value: 2900,rpm
